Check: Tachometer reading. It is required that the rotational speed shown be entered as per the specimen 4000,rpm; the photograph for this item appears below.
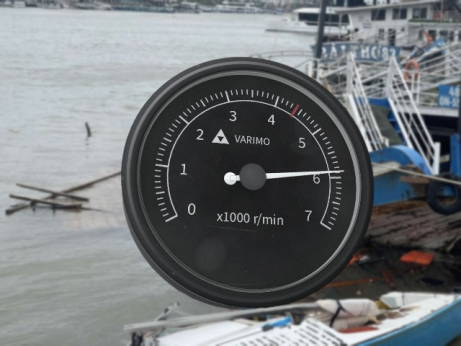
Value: 5900,rpm
